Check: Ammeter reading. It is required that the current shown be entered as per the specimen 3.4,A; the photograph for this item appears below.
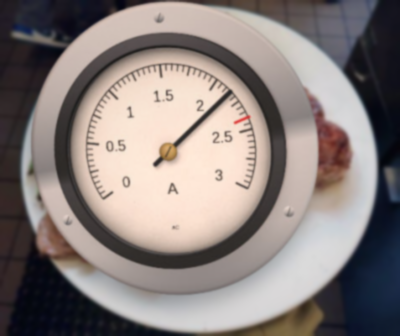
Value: 2.15,A
